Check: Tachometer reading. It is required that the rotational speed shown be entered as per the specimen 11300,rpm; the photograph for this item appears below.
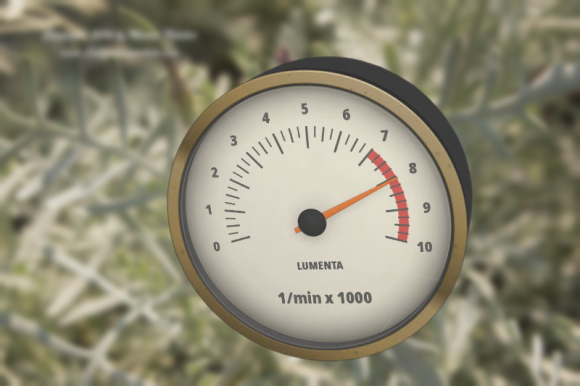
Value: 8000,rpm
